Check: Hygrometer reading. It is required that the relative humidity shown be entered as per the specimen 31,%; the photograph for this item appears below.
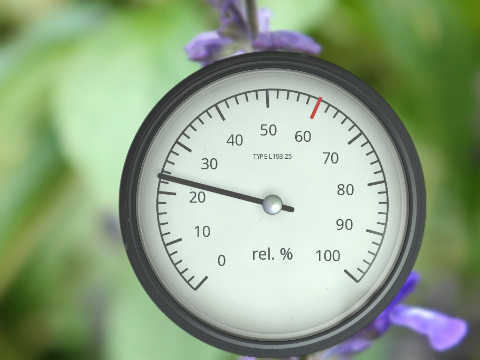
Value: 23,%
